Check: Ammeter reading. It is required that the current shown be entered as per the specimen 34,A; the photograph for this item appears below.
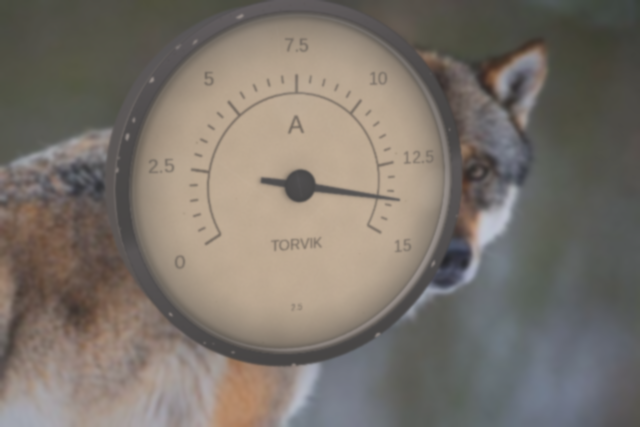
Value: 13.75,A
